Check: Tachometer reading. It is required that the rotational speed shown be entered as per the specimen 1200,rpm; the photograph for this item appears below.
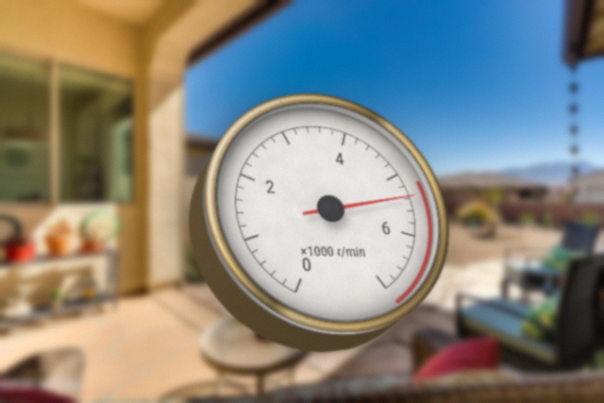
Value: 5400,rpm
